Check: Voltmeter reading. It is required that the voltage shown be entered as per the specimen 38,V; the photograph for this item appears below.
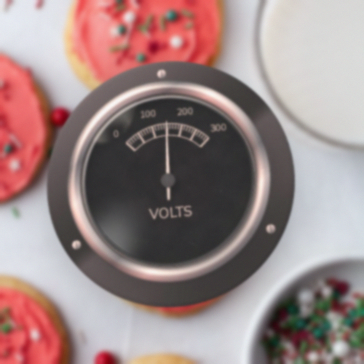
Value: 150,V
